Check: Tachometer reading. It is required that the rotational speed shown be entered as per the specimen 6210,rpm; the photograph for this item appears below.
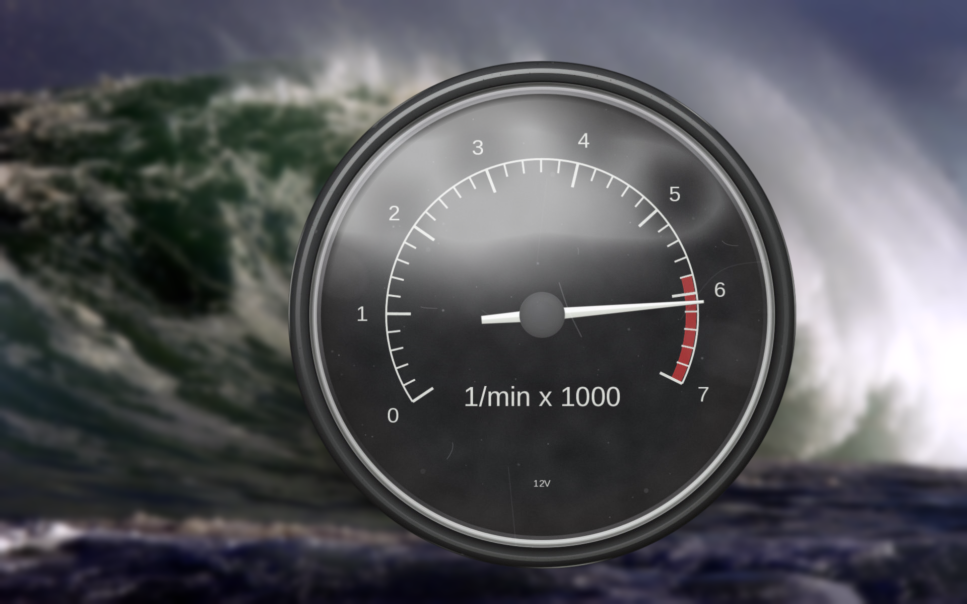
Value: 6100,rpm
